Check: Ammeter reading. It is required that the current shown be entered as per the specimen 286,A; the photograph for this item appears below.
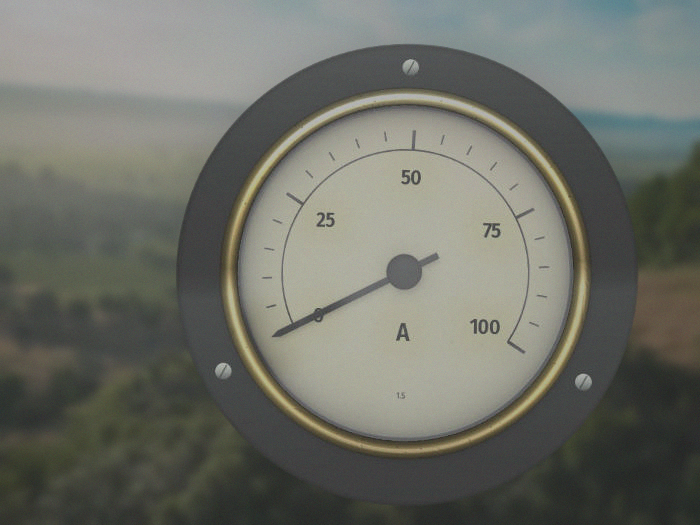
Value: 0,A
